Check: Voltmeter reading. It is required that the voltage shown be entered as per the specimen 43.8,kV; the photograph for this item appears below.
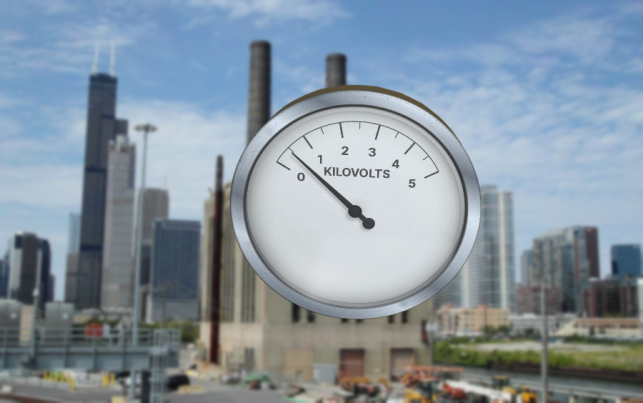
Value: 0.5,kV
